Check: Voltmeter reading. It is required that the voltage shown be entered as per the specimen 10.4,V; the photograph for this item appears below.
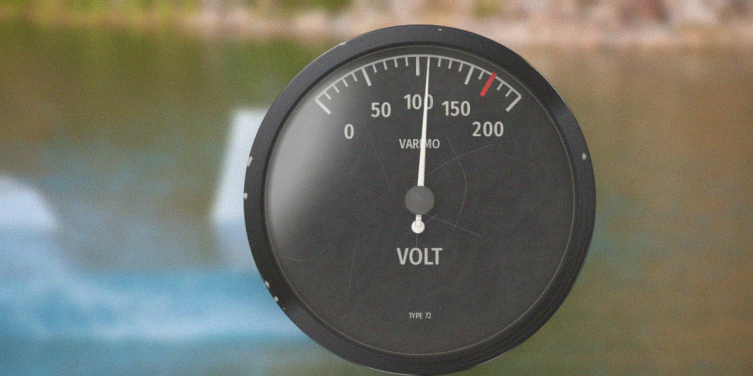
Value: 110,V
